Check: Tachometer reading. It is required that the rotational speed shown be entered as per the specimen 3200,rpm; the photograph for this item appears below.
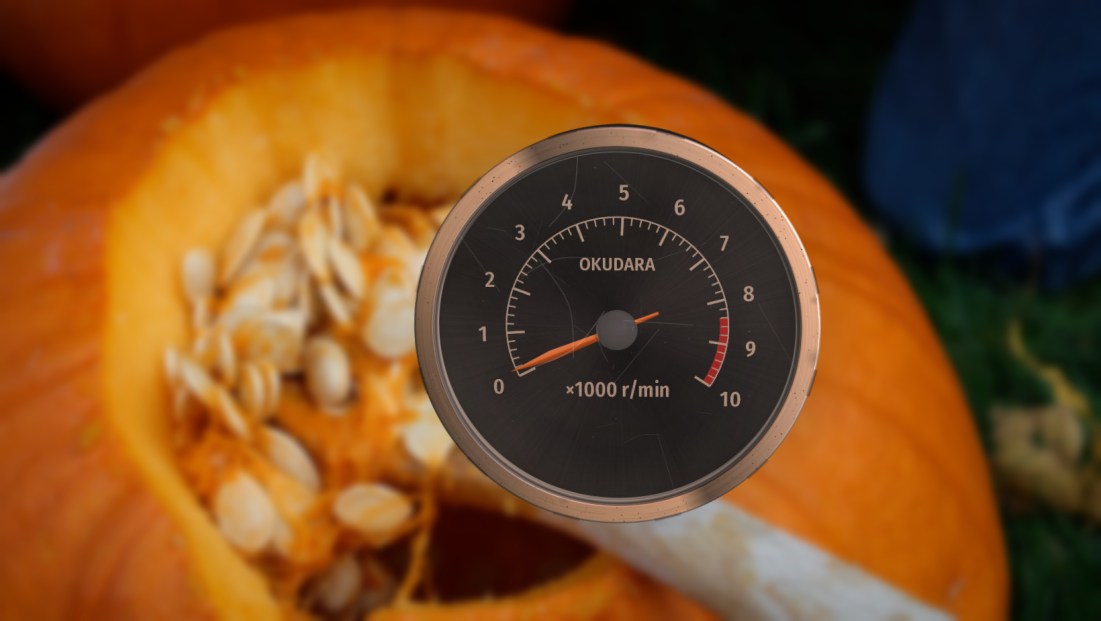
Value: 200,rpm
